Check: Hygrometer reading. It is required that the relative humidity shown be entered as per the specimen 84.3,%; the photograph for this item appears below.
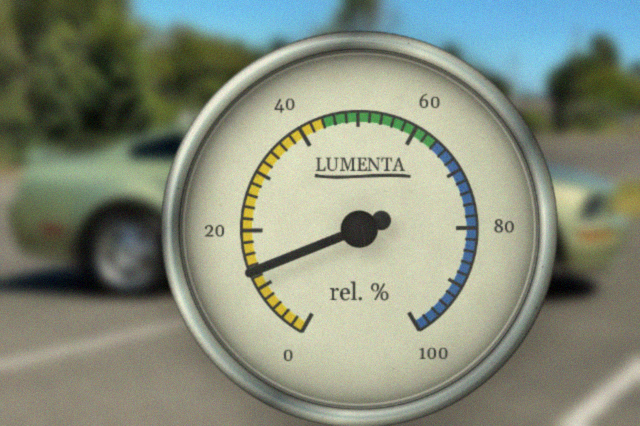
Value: 13,%
